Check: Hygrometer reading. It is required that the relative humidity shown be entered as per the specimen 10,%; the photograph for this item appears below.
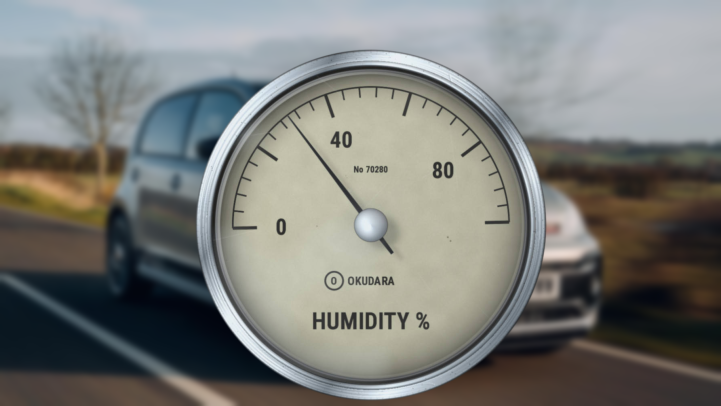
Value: 30,%
